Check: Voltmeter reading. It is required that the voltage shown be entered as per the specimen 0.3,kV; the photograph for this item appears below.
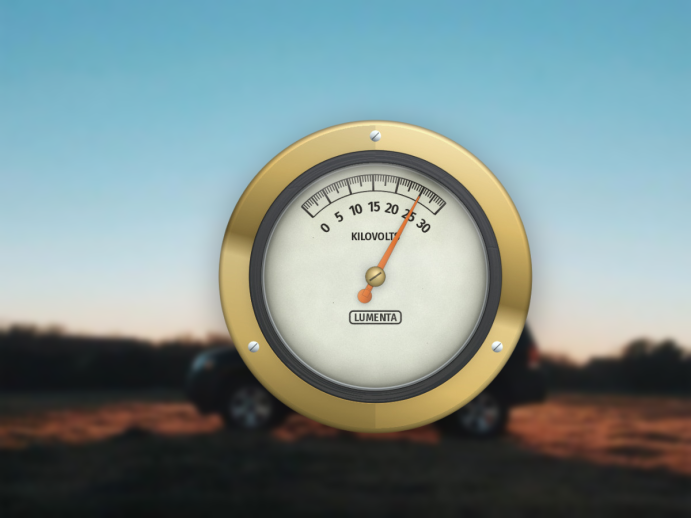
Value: 25,kV
